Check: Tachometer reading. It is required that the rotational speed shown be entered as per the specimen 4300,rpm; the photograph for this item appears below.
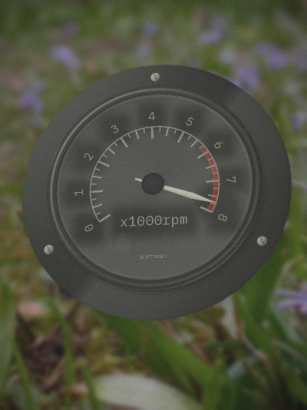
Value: 7750,rpm
